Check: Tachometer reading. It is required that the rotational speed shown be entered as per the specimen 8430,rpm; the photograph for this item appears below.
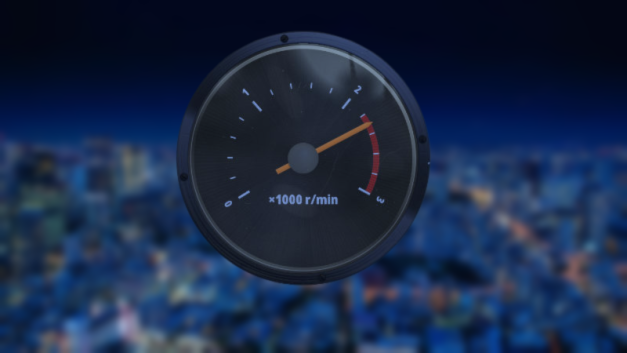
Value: 2300,rpm
